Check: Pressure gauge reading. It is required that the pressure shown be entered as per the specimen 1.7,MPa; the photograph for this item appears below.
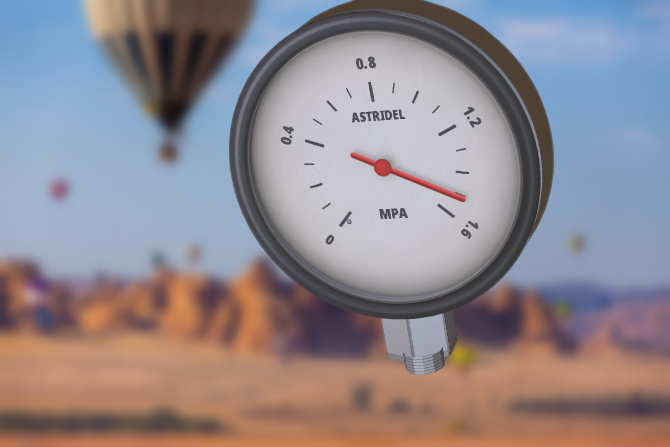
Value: 1.5,MPa
